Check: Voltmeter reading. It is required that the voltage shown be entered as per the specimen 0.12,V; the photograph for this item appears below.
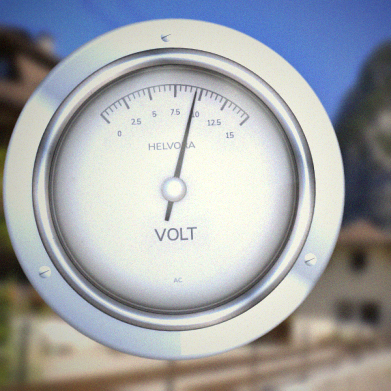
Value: 9.5,V
